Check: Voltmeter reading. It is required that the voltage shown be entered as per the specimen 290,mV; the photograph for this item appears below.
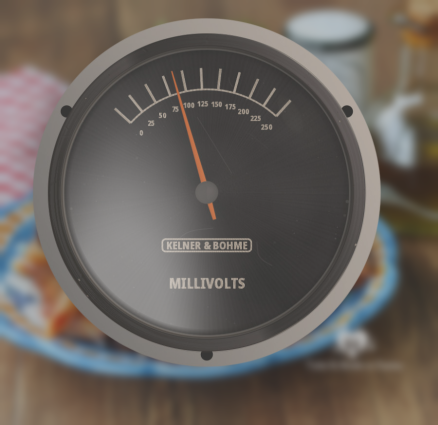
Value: 87.5,mV
